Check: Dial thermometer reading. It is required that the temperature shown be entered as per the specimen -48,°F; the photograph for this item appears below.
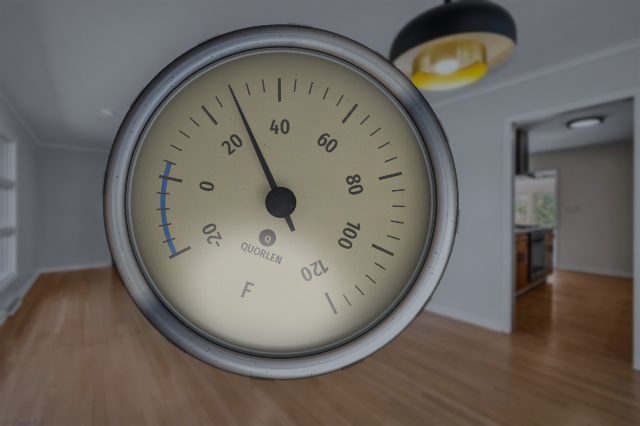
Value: 28,°F
